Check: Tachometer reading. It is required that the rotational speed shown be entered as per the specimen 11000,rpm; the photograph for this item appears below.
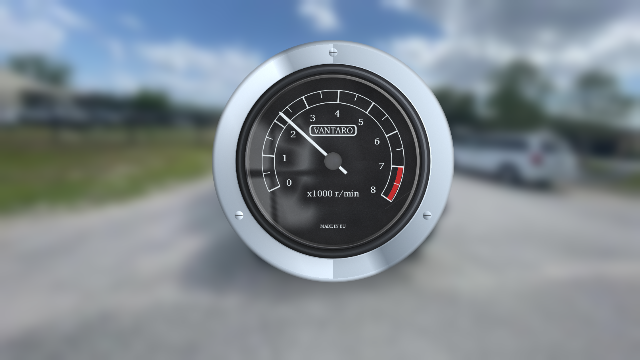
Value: 2250,rpm
